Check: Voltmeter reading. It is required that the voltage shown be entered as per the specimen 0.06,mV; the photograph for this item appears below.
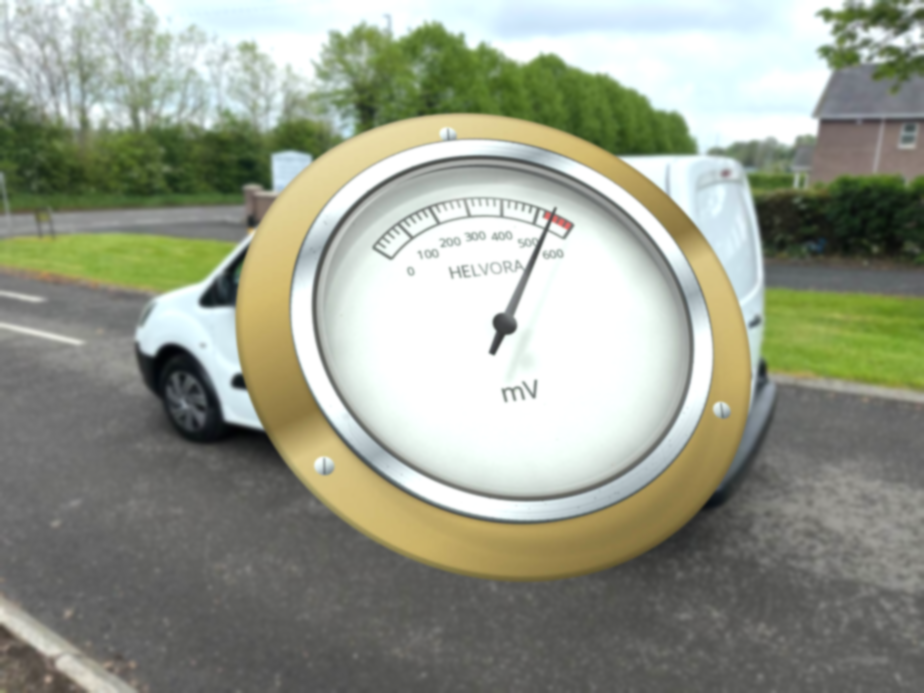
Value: 540,mV
